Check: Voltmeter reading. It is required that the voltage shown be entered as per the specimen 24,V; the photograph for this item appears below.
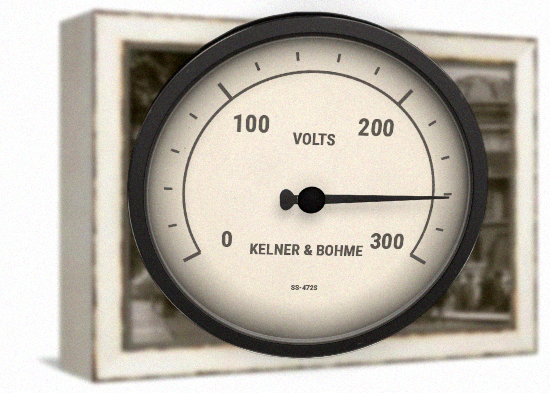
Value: 260,V
